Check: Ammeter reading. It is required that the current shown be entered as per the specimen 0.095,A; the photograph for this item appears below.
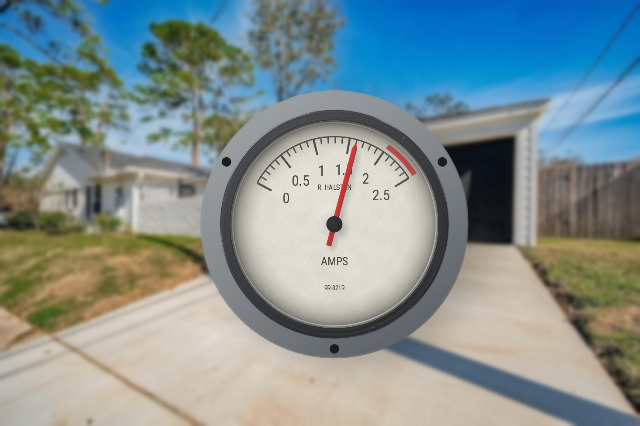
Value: 1.6,A
